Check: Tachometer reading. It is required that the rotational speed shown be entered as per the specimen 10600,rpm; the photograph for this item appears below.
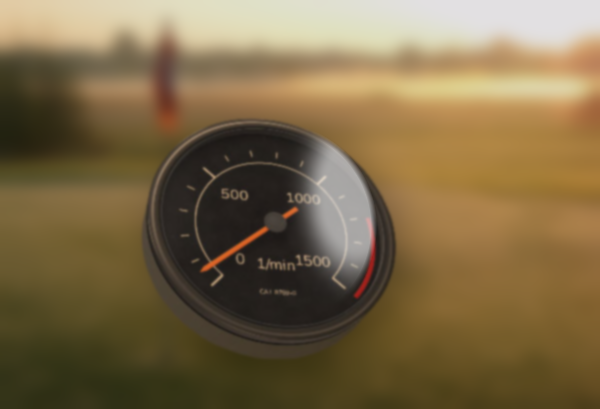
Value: 50,rpm
